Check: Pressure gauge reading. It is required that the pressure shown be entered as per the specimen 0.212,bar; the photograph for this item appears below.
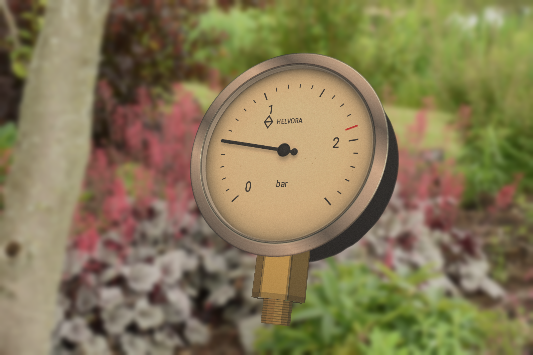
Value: 0.5,bar
